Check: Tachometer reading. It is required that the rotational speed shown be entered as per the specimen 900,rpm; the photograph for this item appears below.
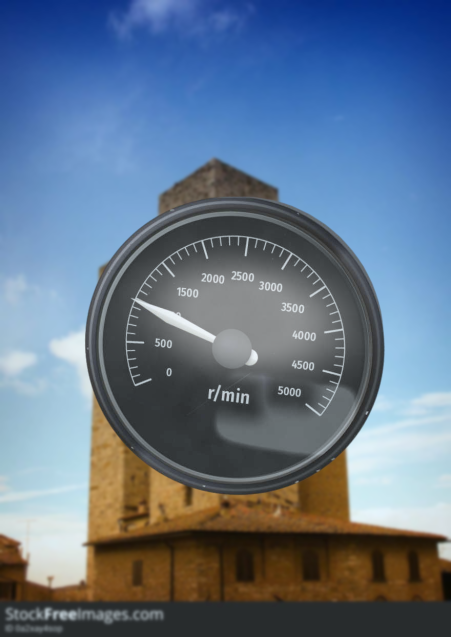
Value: 1000,rpm
